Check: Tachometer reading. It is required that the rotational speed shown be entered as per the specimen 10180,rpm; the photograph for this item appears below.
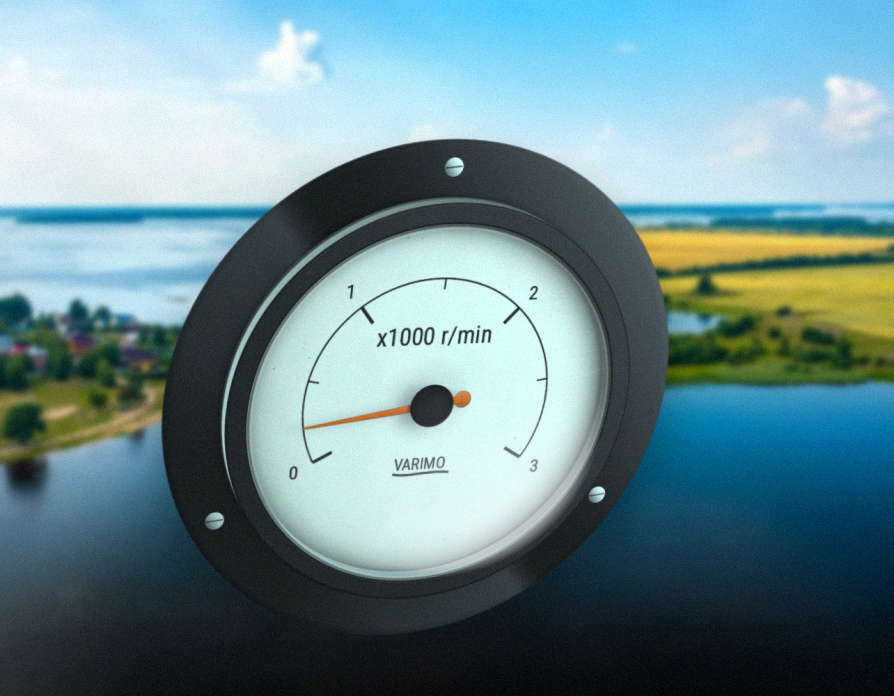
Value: 250,rpm
